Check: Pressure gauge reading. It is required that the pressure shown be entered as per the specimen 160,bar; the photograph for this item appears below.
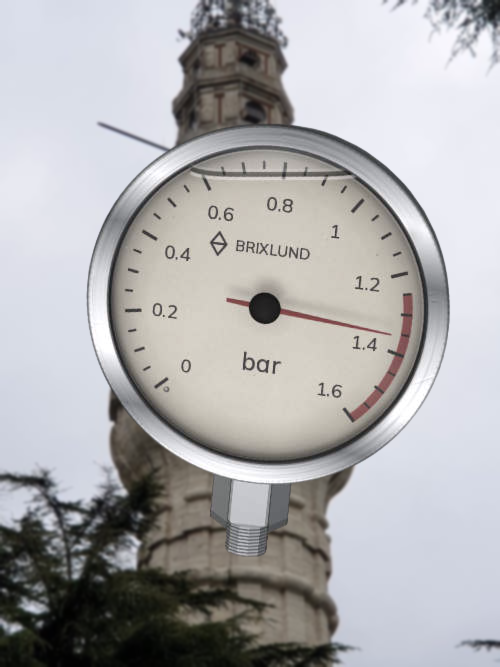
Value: 1.35,bar
